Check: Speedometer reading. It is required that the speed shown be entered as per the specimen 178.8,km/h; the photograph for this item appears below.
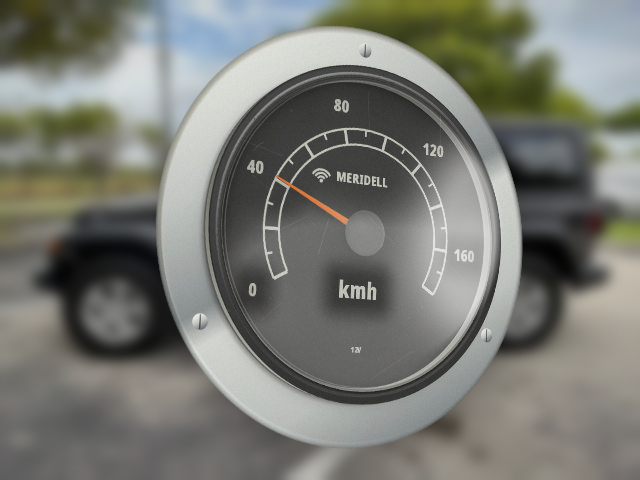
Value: 40,km/h
